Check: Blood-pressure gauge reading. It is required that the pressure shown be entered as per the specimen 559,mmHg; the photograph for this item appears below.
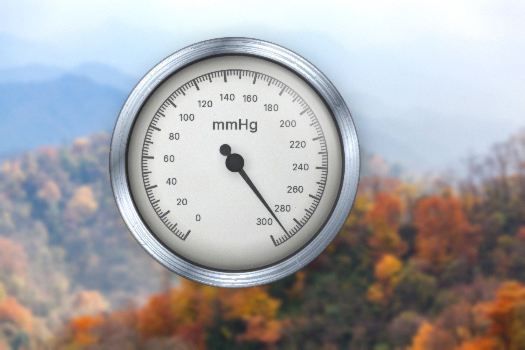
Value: 290,mmHg
